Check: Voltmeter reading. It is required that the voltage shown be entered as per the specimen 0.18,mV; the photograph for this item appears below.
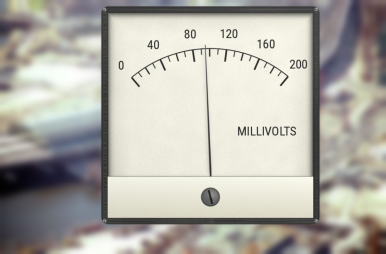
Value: 95,mV
